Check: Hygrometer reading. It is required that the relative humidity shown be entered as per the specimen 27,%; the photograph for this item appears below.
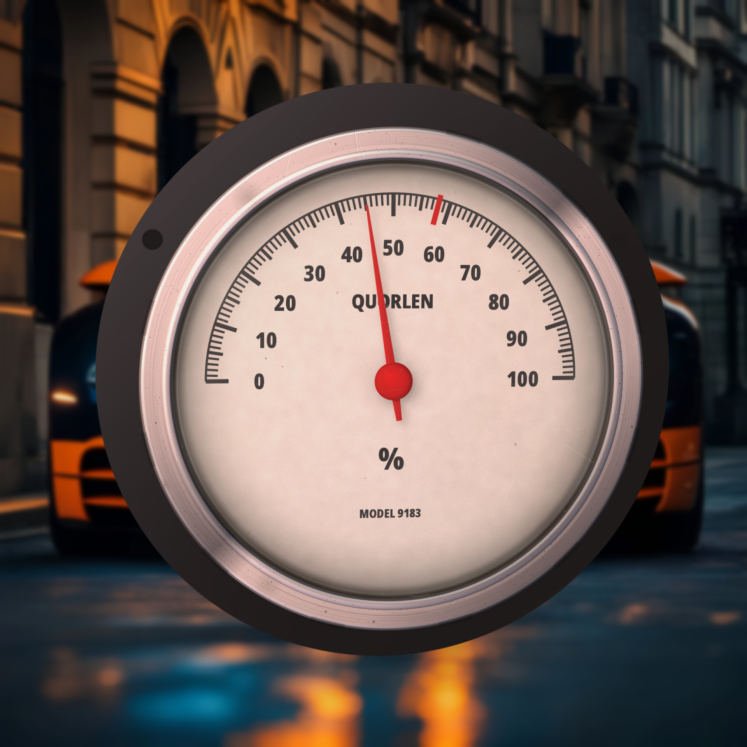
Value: 45,%
